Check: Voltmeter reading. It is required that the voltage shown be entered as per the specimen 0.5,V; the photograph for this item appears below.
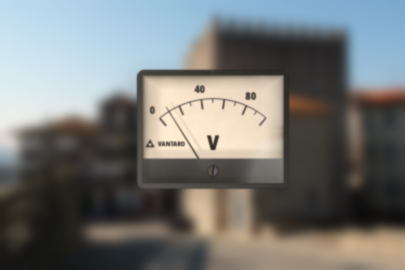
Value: 10,V
